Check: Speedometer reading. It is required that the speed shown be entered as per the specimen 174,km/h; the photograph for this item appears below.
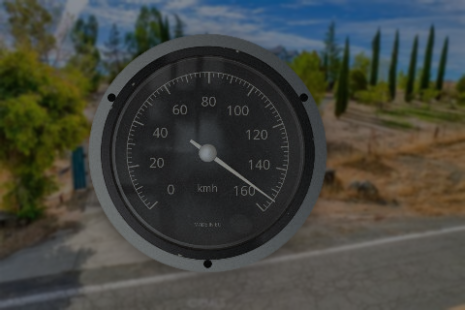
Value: 154,km/h
